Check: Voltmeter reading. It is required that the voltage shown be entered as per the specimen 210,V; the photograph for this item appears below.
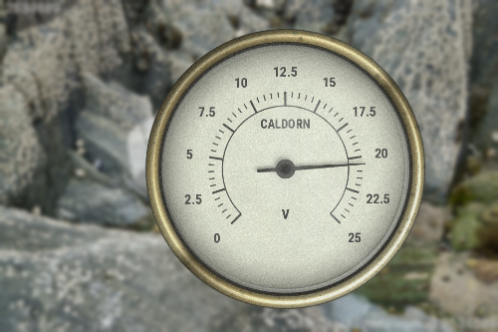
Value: 20.5,V
